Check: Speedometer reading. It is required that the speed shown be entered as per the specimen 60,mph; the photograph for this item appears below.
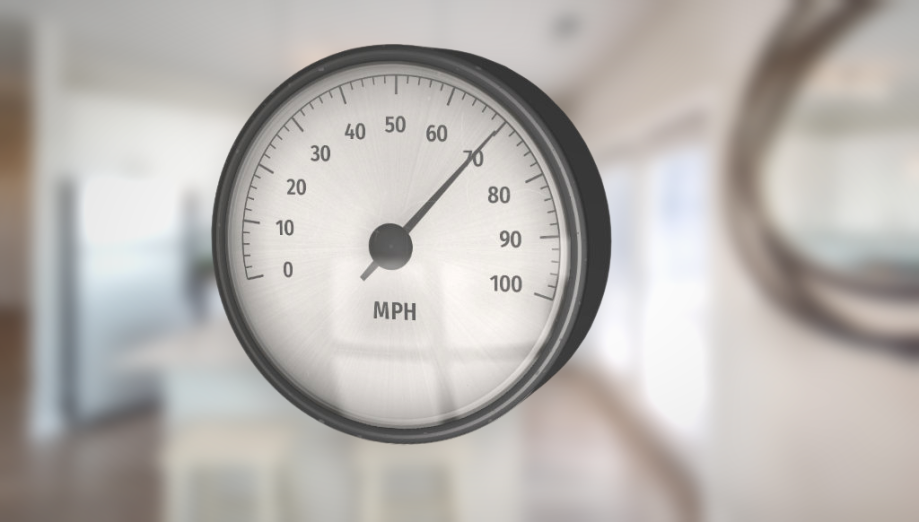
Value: 70,mph
